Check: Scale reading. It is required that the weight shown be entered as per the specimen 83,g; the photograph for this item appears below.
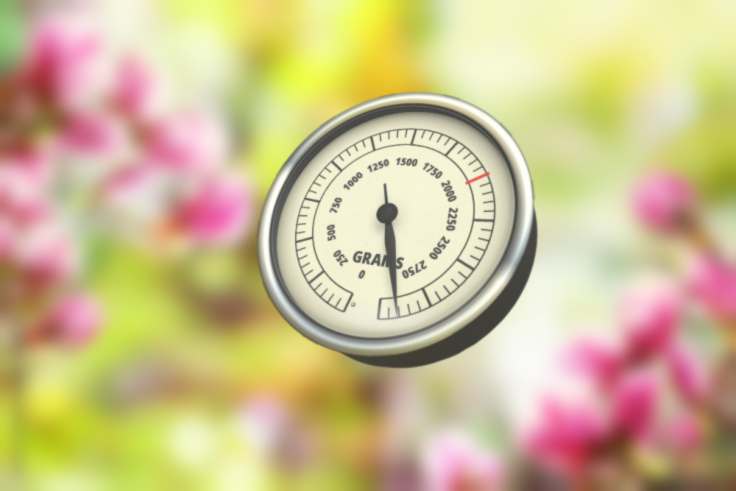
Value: 2900,g
